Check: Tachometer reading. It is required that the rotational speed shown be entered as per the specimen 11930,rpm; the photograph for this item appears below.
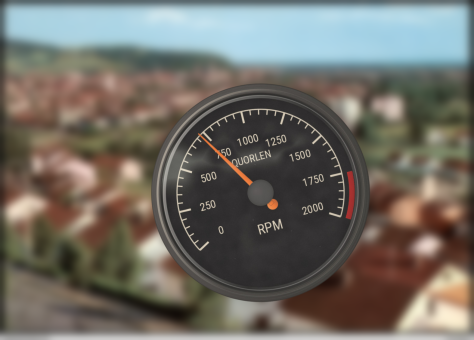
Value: 725,rpm
